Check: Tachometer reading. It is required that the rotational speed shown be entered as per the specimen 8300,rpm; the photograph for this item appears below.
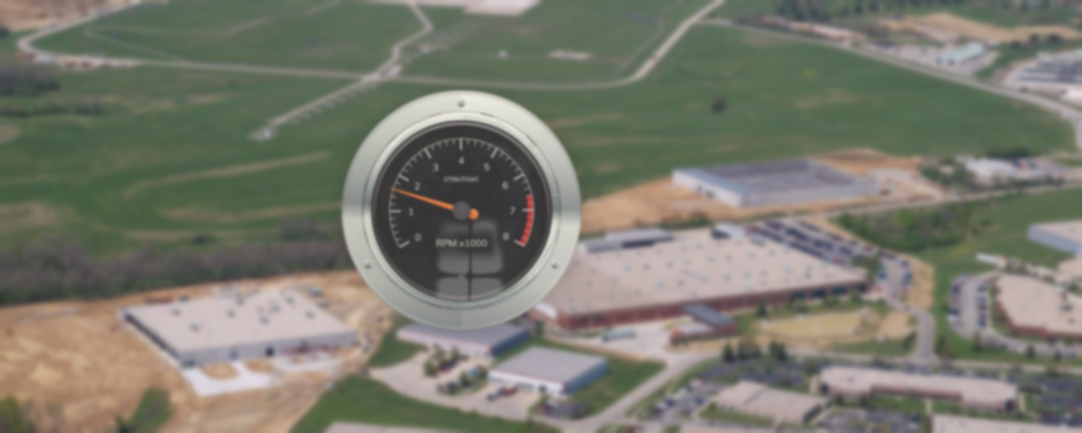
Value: 1600,rpm
